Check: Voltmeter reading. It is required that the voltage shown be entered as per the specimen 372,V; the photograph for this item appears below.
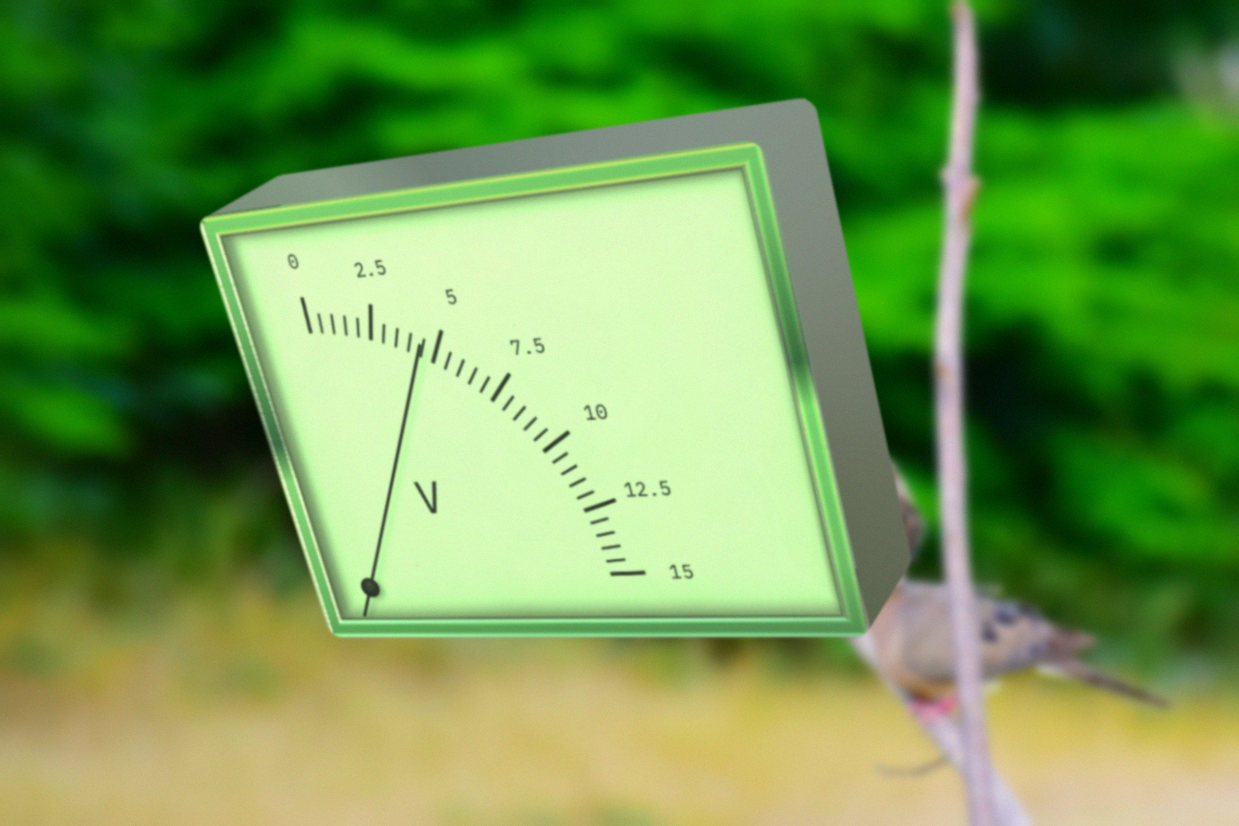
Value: 4.5,V
